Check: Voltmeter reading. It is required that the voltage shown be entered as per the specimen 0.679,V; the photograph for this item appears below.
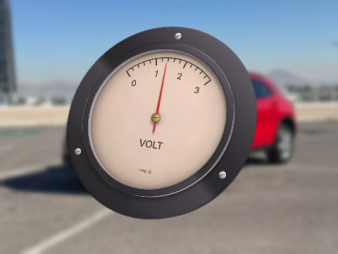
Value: 1.4,V
